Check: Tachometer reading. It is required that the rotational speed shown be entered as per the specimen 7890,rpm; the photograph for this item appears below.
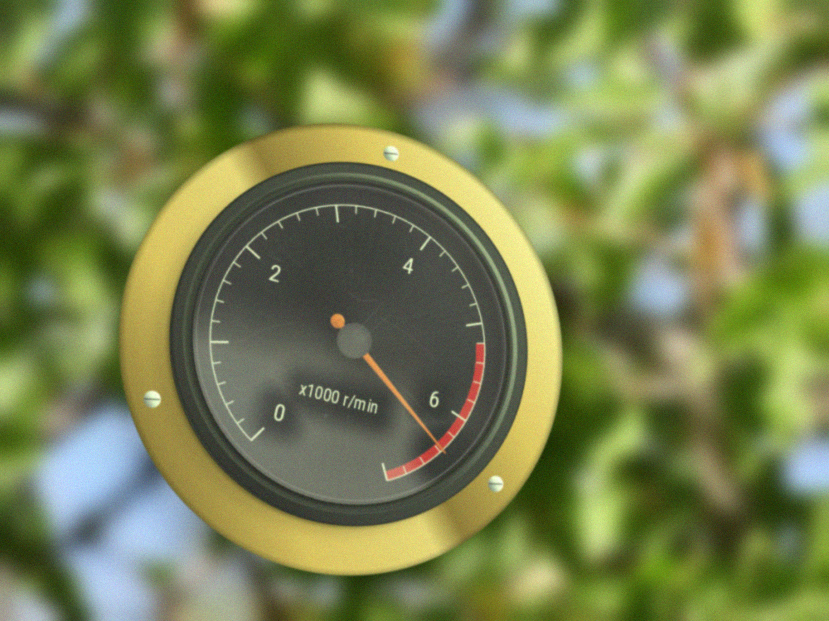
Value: 6400,rpm
